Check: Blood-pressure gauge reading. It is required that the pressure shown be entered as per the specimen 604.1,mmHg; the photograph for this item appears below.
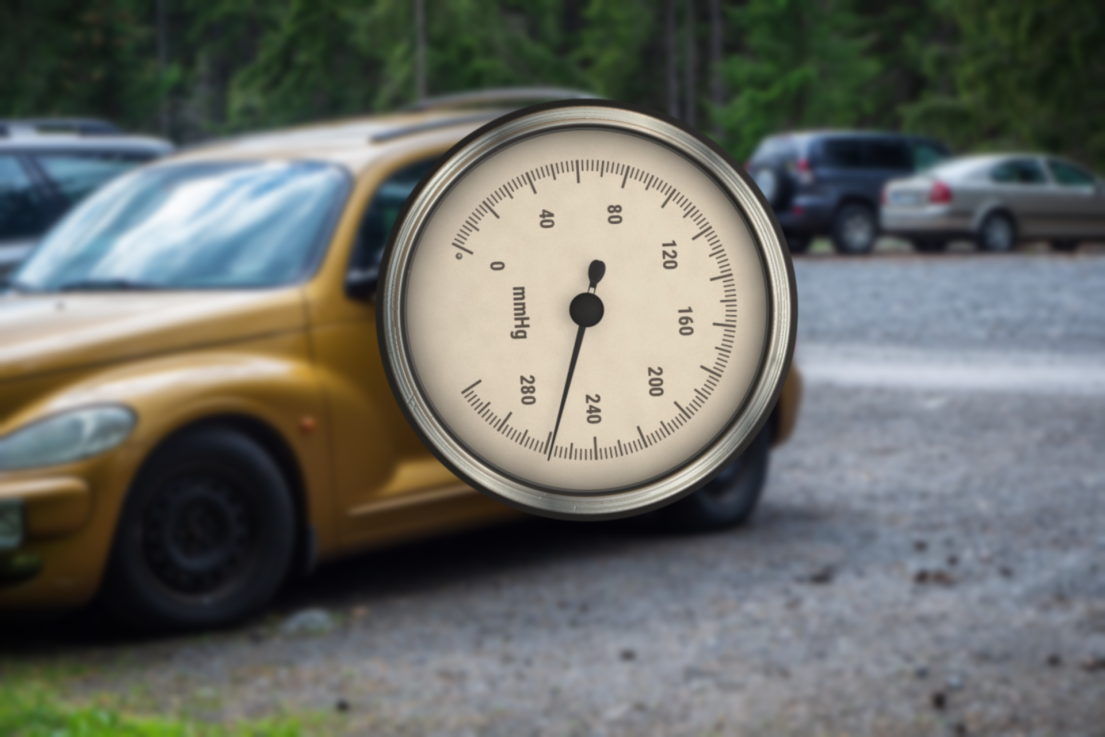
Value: 258,mmHg
